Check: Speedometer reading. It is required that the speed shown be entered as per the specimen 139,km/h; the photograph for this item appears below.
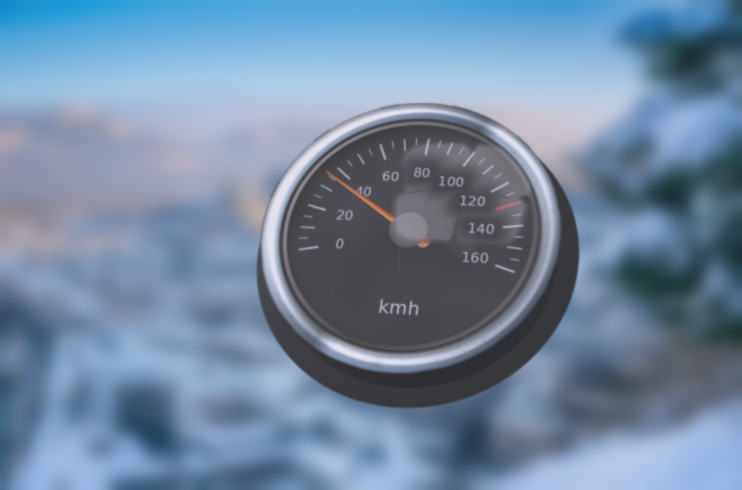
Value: 35,km/h
